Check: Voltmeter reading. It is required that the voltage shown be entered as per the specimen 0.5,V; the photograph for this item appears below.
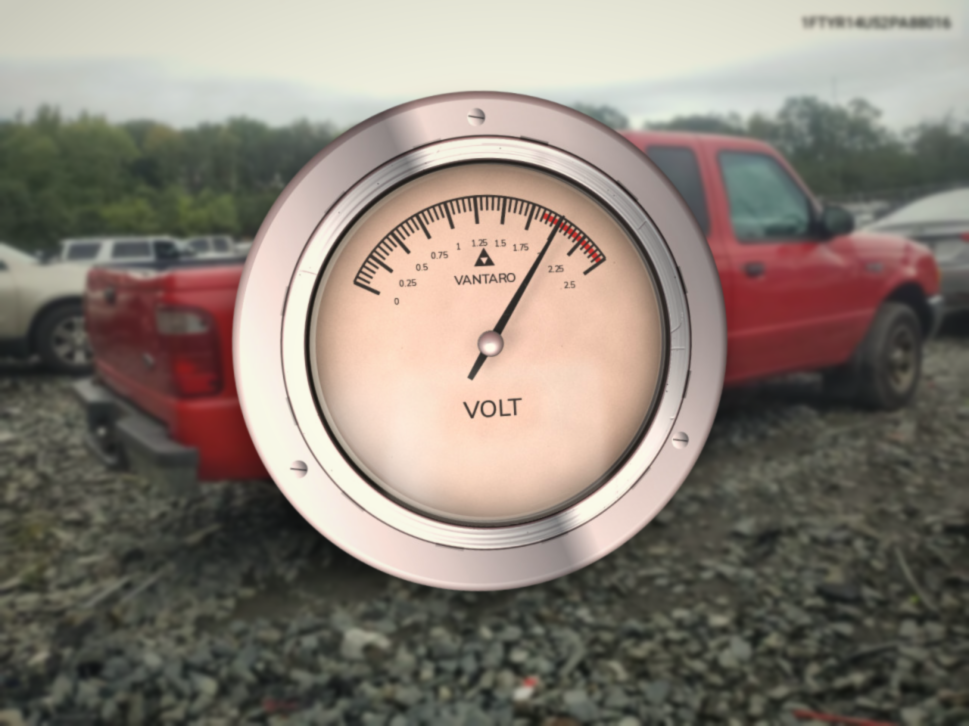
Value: 2,V
